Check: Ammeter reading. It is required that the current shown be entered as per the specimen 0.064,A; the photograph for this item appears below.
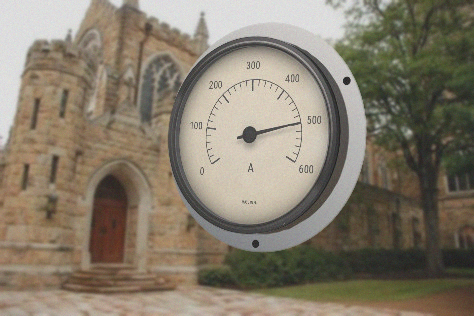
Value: 500,A
